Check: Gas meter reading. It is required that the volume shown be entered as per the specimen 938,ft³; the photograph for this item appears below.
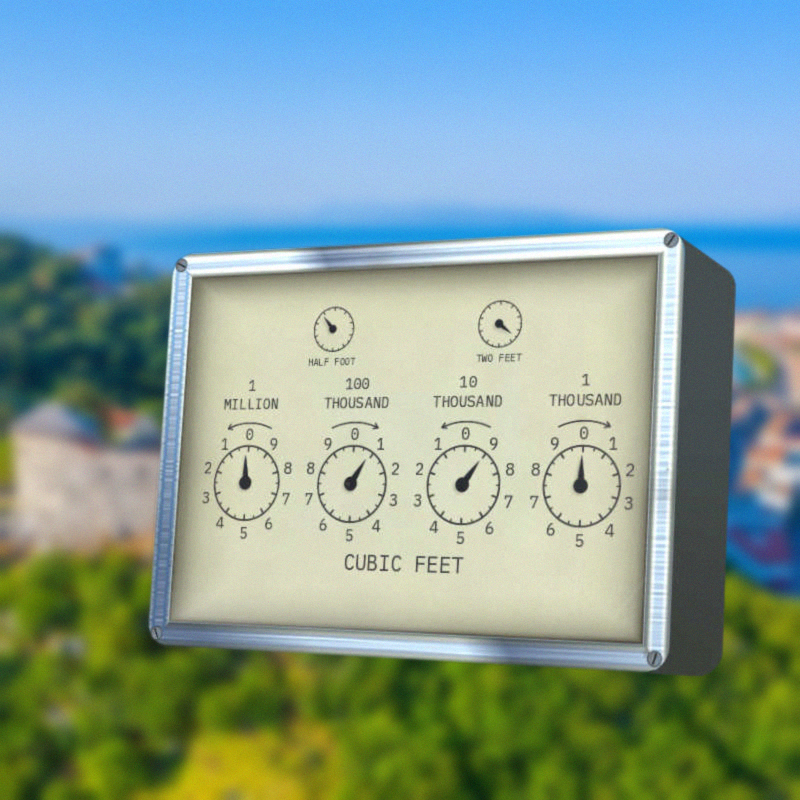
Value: 9000,ft³
